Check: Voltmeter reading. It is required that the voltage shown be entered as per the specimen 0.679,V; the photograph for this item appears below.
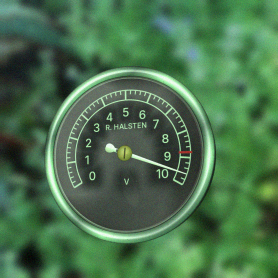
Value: 9.6,V
